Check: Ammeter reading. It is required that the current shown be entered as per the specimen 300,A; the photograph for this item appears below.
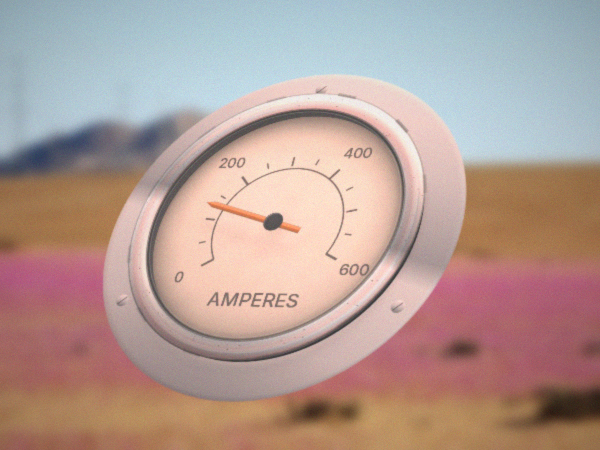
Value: 125,A
